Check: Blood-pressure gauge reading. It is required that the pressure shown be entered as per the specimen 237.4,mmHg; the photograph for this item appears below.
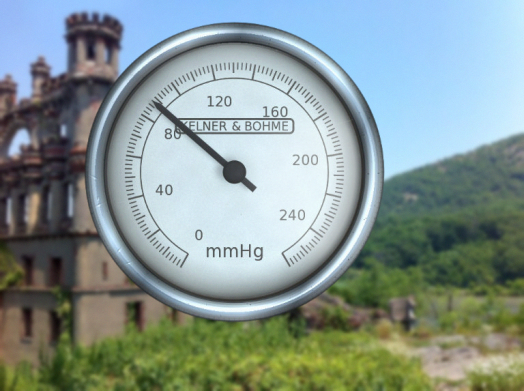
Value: 88,mmHg
